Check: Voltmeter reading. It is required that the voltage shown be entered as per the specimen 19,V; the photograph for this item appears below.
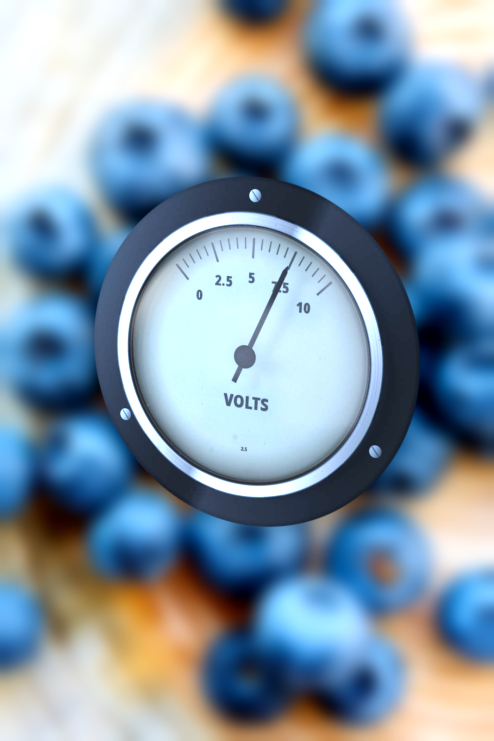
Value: 7.5,V
